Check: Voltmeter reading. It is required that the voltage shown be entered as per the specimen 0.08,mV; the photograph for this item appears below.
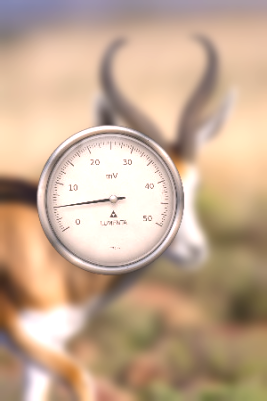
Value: 5,mV
